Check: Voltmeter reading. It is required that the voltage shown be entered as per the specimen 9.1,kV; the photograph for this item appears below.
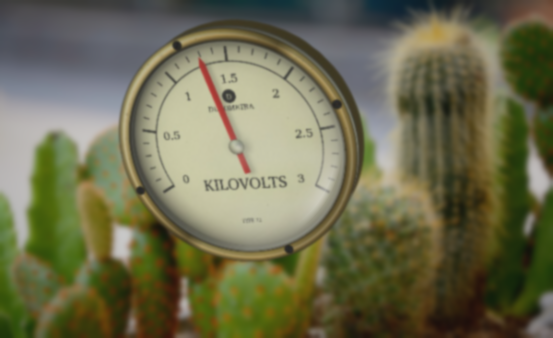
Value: 1.3,kV
